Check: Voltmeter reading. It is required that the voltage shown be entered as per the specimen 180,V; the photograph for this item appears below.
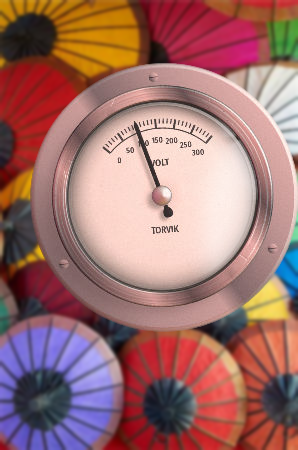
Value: 100,V
